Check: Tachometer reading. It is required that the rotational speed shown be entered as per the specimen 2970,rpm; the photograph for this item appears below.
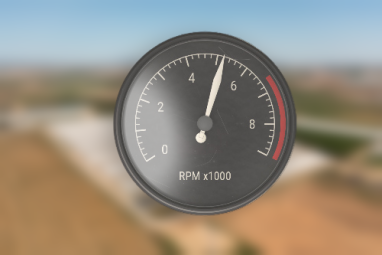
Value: 5200,rpm
